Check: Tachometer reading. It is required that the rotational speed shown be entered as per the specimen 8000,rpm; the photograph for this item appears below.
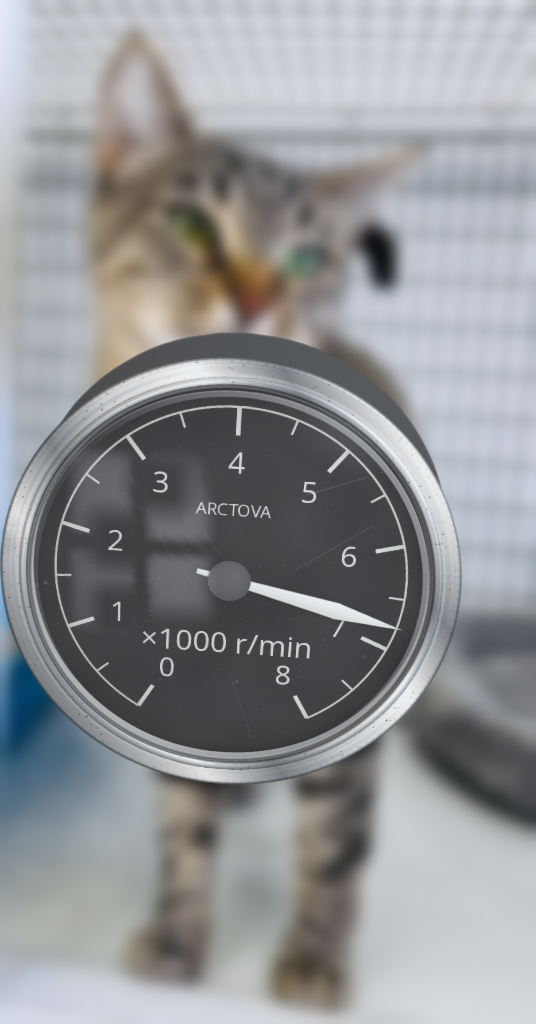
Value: 6750,rpm
